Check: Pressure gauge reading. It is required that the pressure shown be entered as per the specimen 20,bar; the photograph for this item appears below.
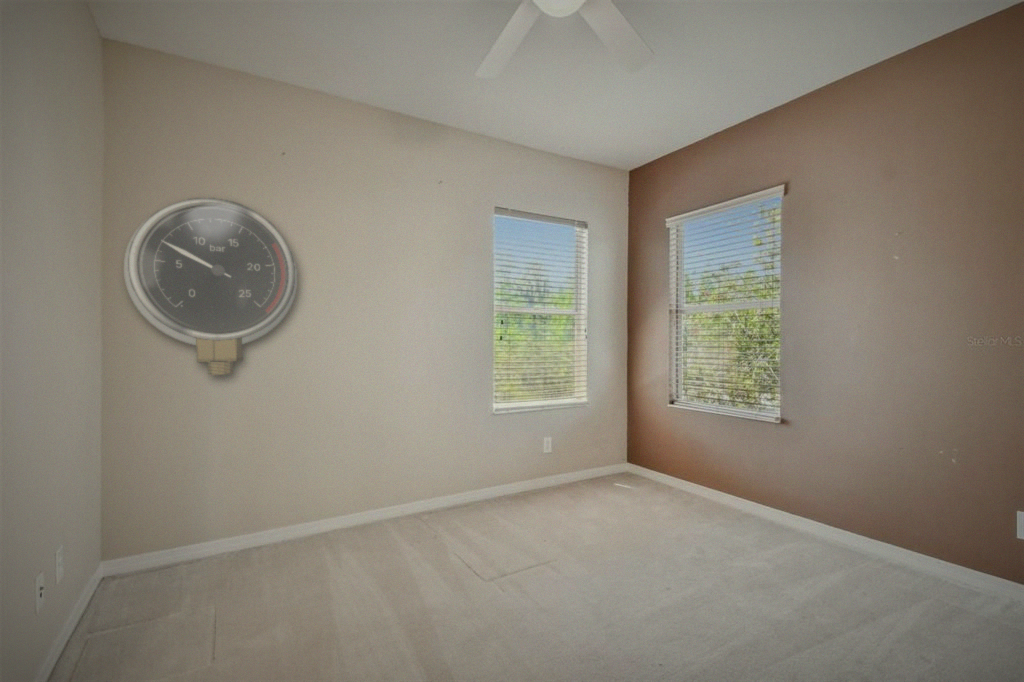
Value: 7,bar
